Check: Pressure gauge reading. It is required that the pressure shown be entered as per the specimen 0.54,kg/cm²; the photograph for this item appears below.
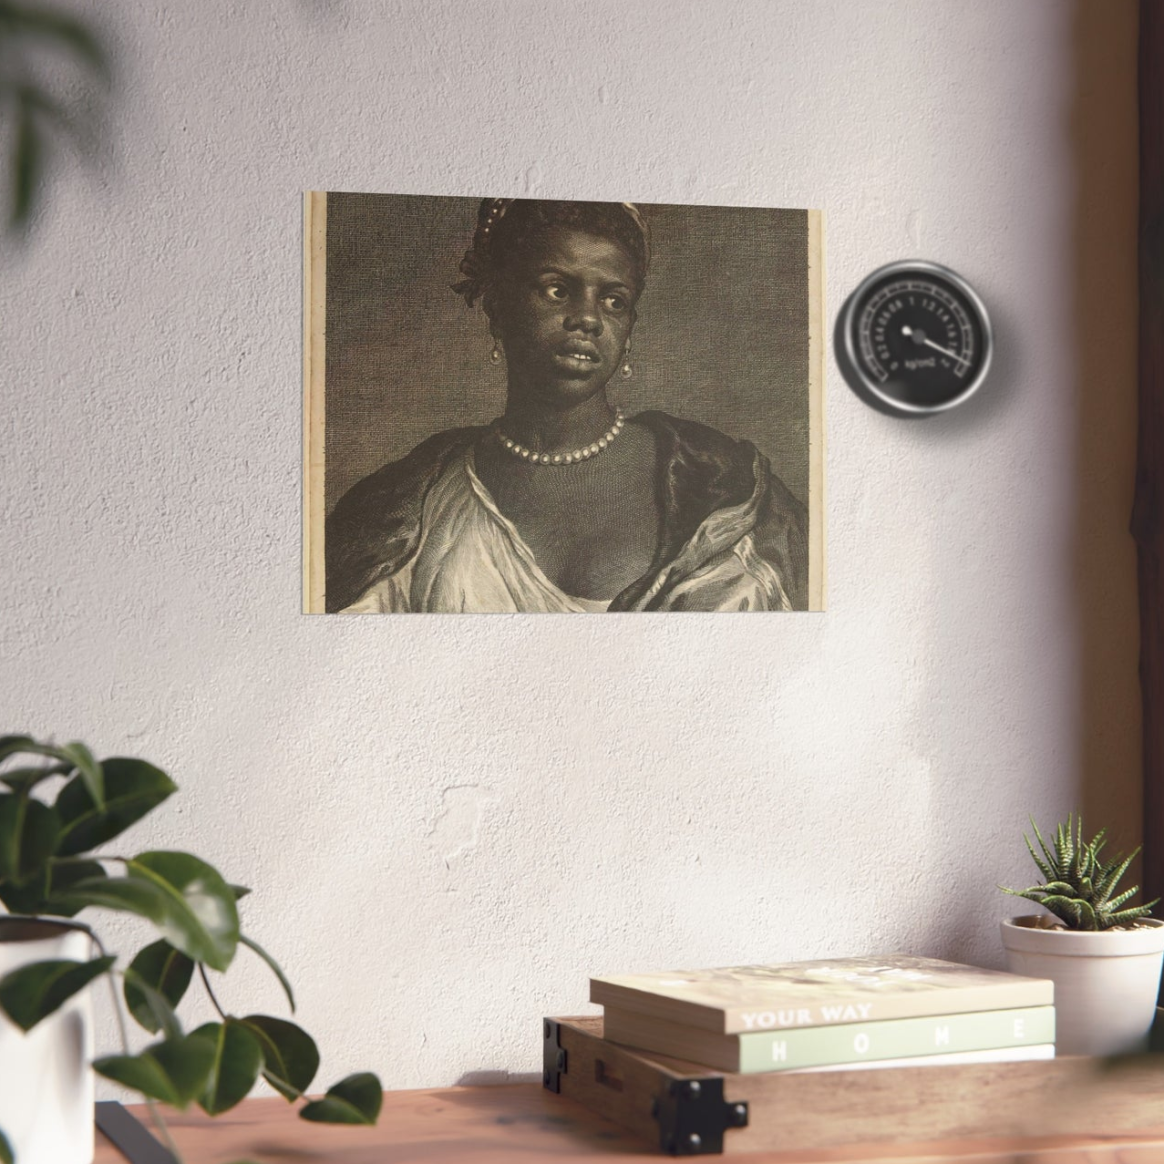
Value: 1.9,kg/cm²
